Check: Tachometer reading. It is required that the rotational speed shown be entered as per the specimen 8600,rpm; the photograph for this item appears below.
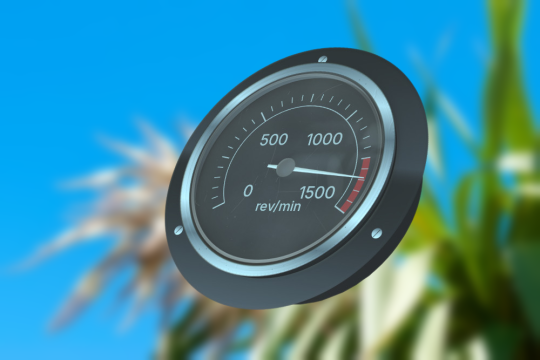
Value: 1350,rpm
